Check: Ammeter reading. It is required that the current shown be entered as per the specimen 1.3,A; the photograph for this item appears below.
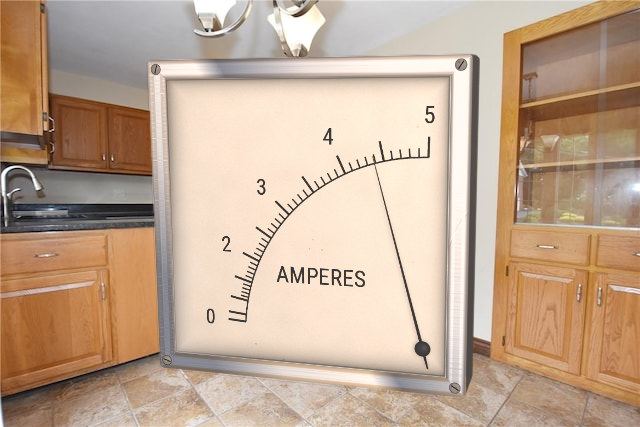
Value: 4.4,A
